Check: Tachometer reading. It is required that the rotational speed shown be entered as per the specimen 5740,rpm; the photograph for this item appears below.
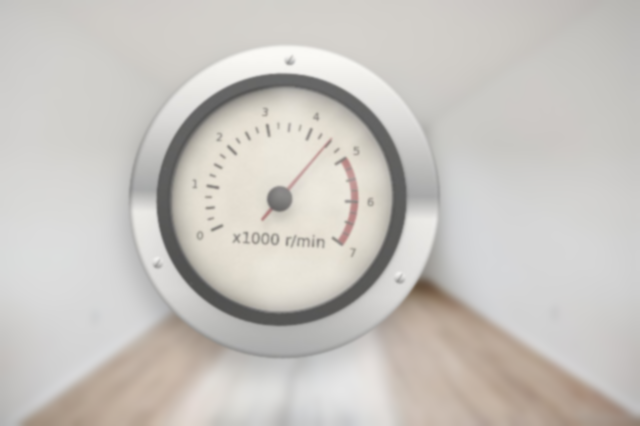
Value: 4500,rpm
